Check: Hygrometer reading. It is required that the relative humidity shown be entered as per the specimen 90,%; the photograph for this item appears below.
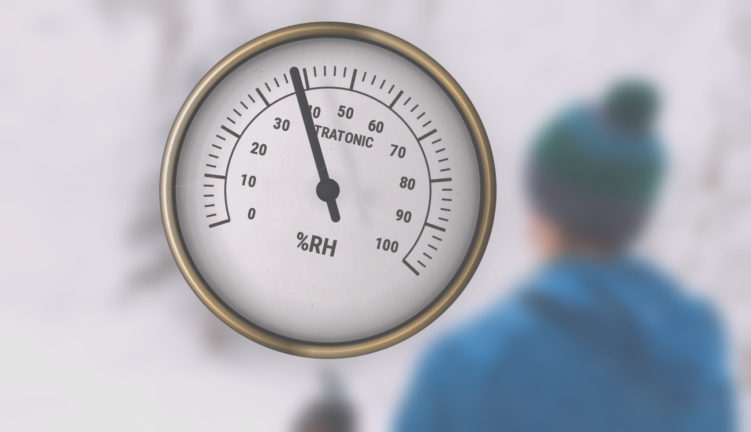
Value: 38,%
